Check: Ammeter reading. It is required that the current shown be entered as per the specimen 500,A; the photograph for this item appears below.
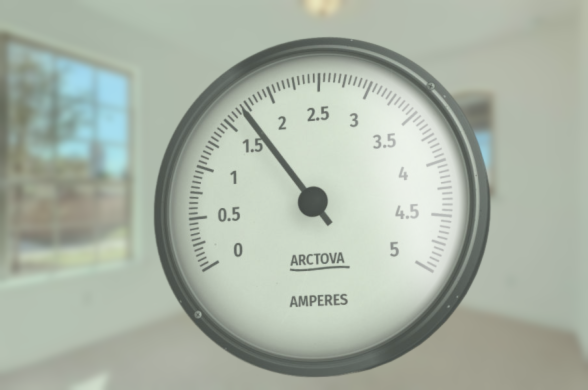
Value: 1.7,A
